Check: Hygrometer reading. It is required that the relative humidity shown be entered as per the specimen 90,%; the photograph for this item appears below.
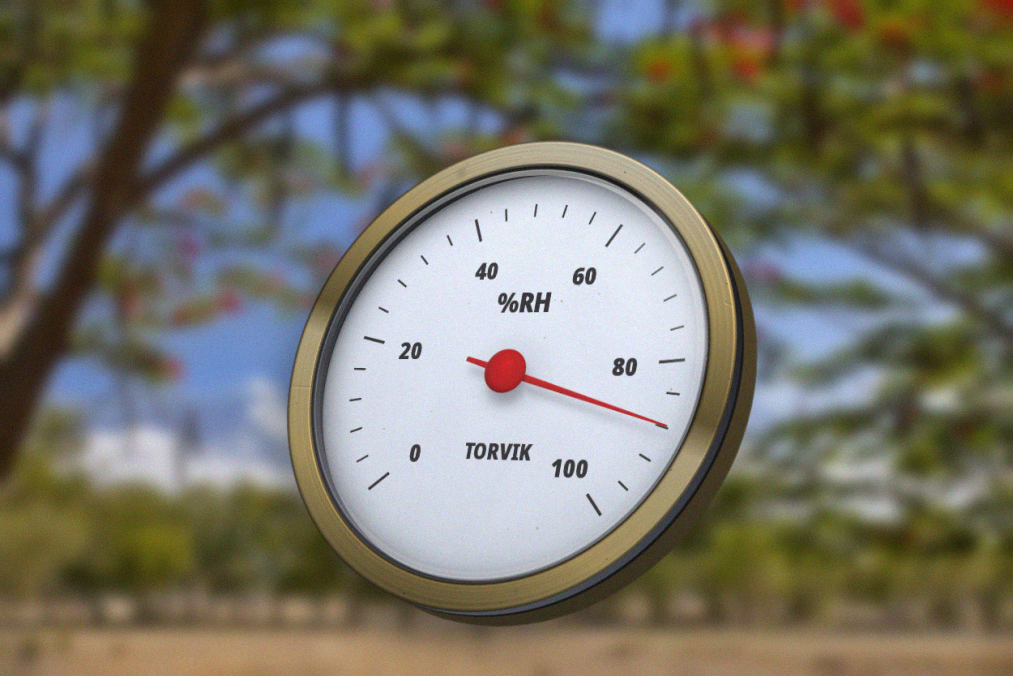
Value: 88,%
